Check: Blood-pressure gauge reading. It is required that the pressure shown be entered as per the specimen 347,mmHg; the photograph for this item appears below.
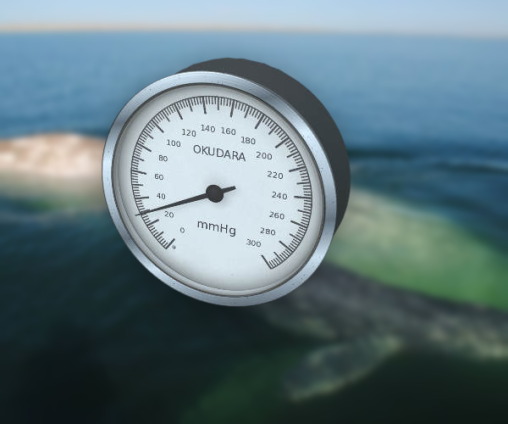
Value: 30,mmHg
